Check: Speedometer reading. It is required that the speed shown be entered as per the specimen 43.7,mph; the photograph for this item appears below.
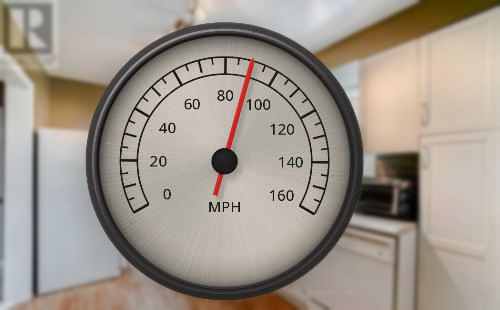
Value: 90,mph
